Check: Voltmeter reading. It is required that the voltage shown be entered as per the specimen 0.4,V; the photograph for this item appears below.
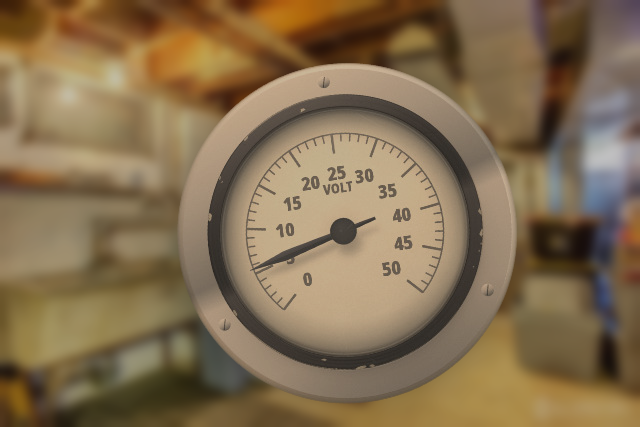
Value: 5.5,V
